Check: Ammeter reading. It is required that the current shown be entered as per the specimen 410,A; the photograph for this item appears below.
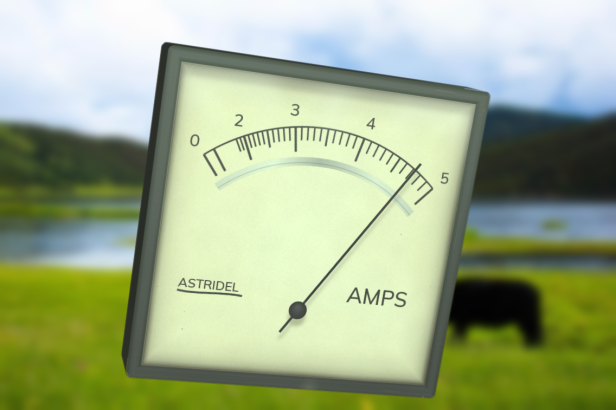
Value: 4.7,A
